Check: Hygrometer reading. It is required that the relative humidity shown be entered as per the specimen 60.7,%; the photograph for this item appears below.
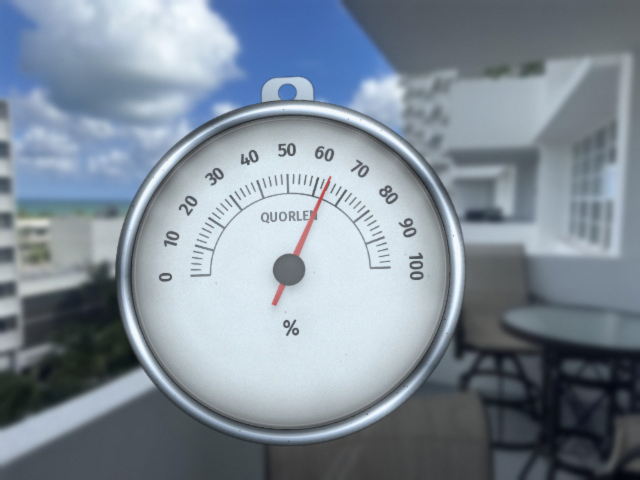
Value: 64,%
